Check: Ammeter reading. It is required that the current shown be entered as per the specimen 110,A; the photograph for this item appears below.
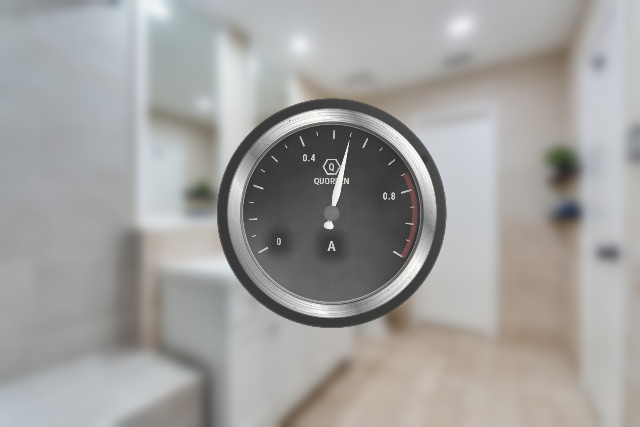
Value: 0.55,A
